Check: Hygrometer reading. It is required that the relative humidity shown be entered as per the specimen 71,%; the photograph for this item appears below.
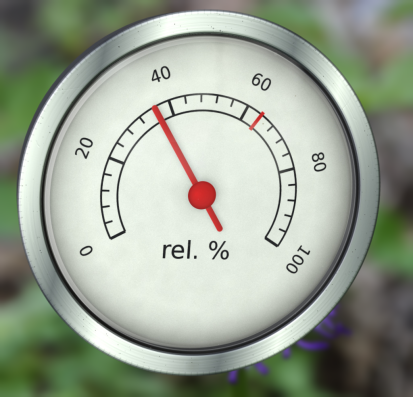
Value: 36,%
